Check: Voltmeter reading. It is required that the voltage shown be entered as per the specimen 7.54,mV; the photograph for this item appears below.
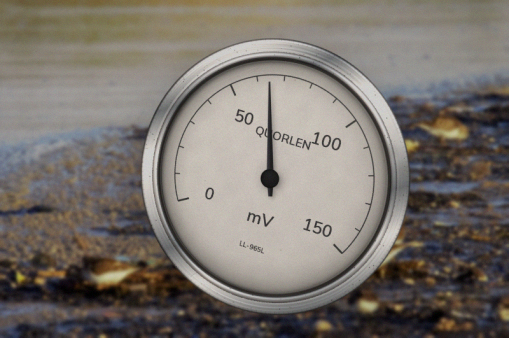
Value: 65,mV
